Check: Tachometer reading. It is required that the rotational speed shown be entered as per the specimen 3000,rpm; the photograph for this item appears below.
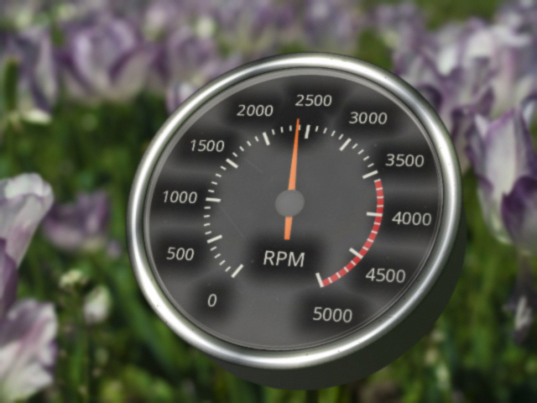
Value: 2400,rpm
